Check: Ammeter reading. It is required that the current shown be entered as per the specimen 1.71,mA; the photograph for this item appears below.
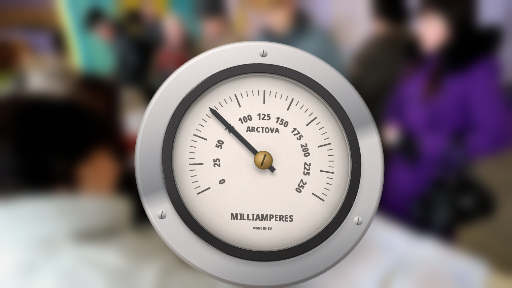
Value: 75,mA
